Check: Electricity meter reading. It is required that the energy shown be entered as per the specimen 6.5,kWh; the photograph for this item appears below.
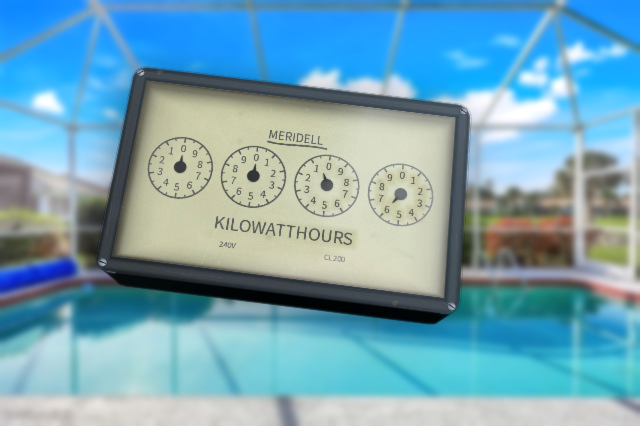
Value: 6,kWh
